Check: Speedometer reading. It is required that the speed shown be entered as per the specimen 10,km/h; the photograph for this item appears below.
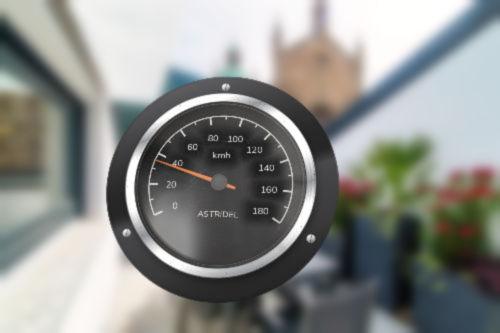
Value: 35,km/h
